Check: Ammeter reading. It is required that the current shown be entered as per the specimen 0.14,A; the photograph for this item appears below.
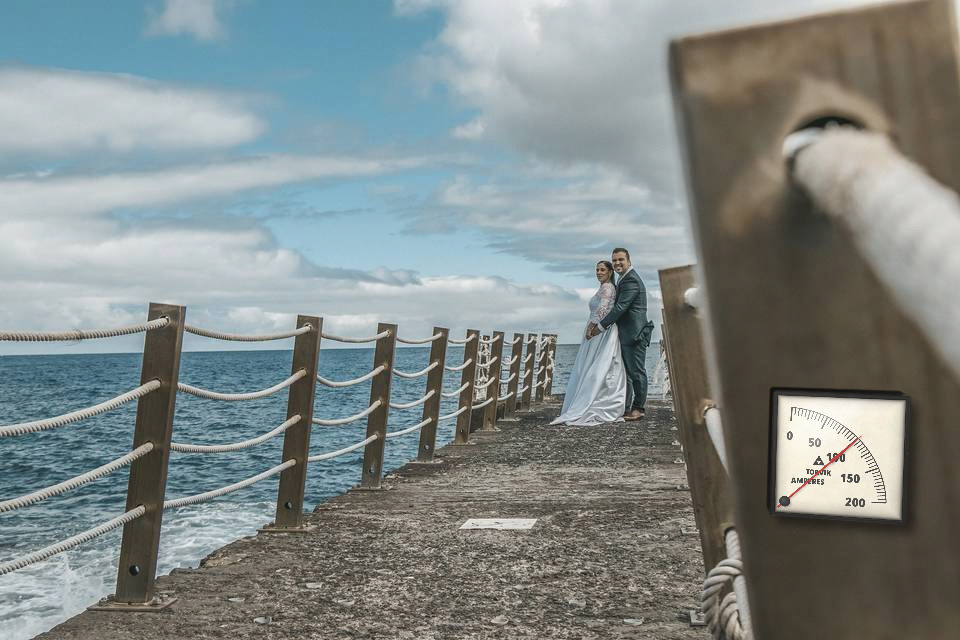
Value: 100,A
